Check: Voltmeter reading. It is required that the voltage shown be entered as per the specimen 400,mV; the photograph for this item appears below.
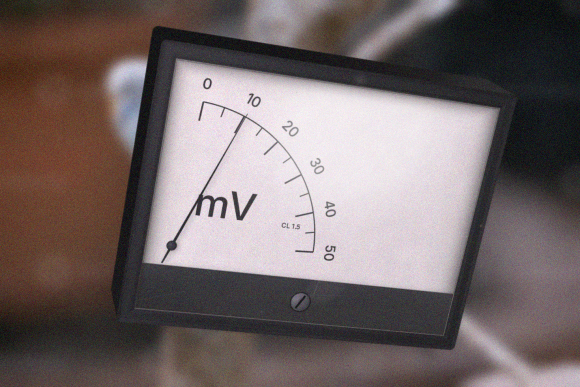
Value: 10,mV
